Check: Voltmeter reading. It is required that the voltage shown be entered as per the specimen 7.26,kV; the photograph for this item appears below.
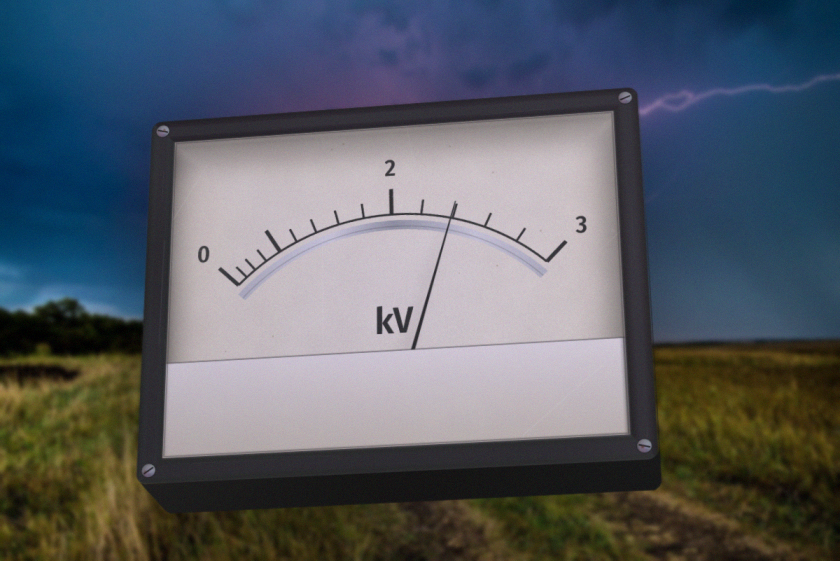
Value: 2.4,kV
